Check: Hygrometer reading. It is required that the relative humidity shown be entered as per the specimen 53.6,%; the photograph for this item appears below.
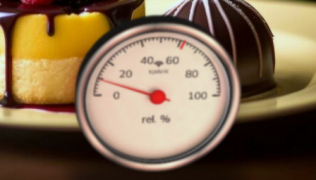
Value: 10,%
